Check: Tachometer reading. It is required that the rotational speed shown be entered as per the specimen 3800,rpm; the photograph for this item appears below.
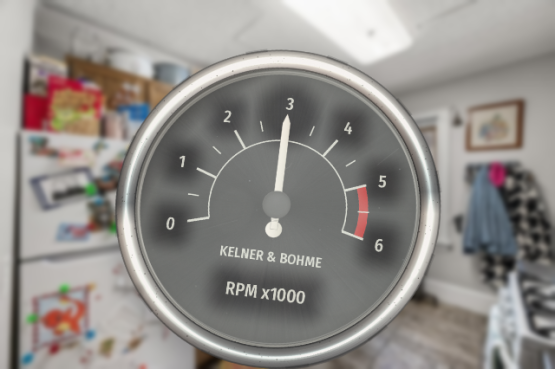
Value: 3000,rpm
